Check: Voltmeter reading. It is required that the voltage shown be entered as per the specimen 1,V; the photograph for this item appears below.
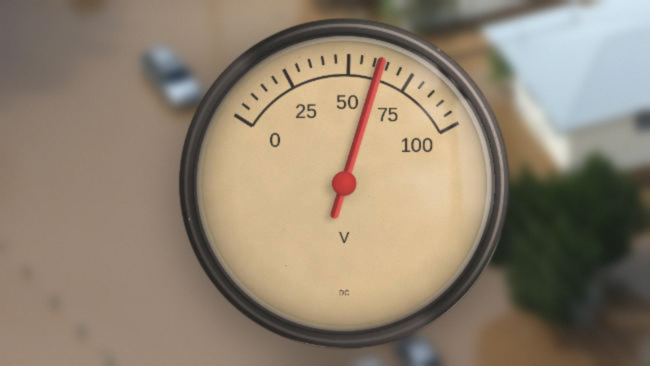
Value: 62.5,V
